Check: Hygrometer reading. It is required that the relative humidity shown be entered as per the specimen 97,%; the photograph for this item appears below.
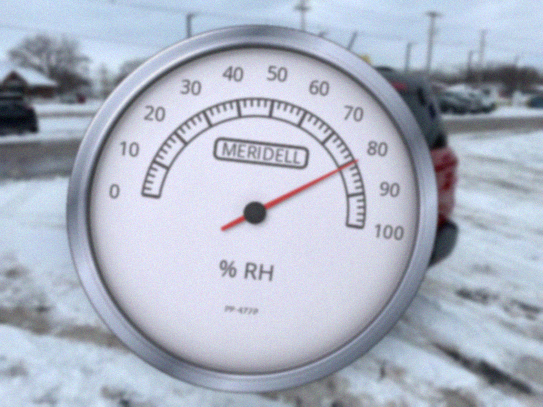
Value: 80,%
